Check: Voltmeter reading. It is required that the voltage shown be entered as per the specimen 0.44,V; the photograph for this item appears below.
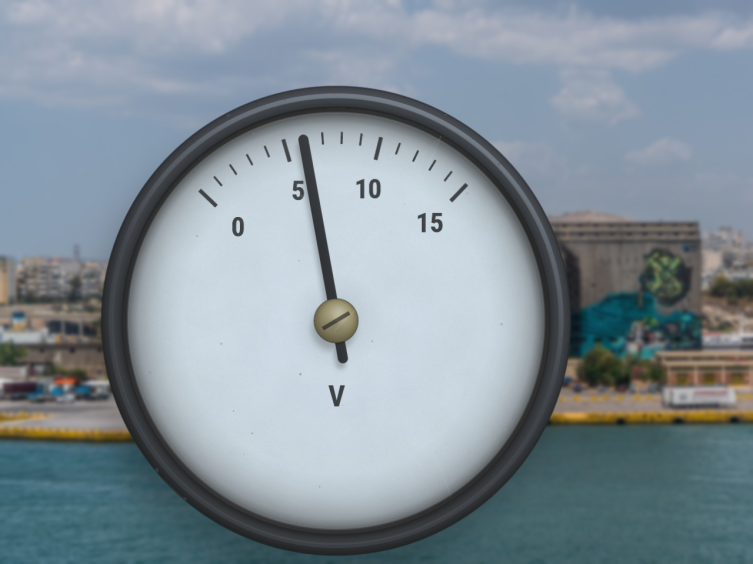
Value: 6,V
